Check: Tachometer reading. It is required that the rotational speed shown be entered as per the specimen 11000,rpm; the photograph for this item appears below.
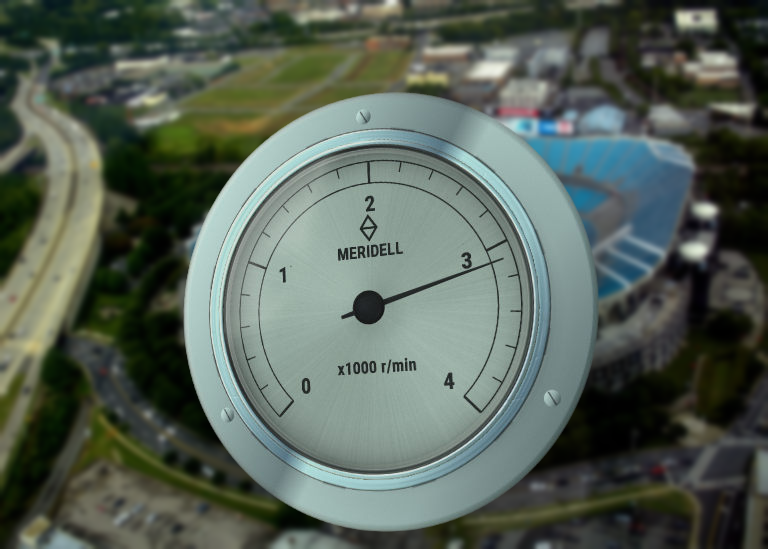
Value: 3100,rpm
